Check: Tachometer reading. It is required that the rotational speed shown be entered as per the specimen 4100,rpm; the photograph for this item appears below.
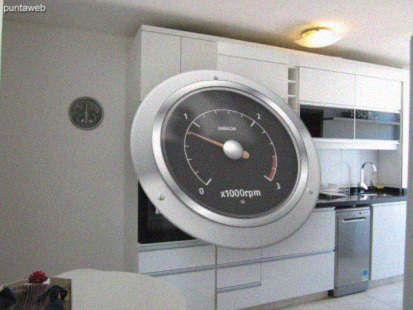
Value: 800,rpm
